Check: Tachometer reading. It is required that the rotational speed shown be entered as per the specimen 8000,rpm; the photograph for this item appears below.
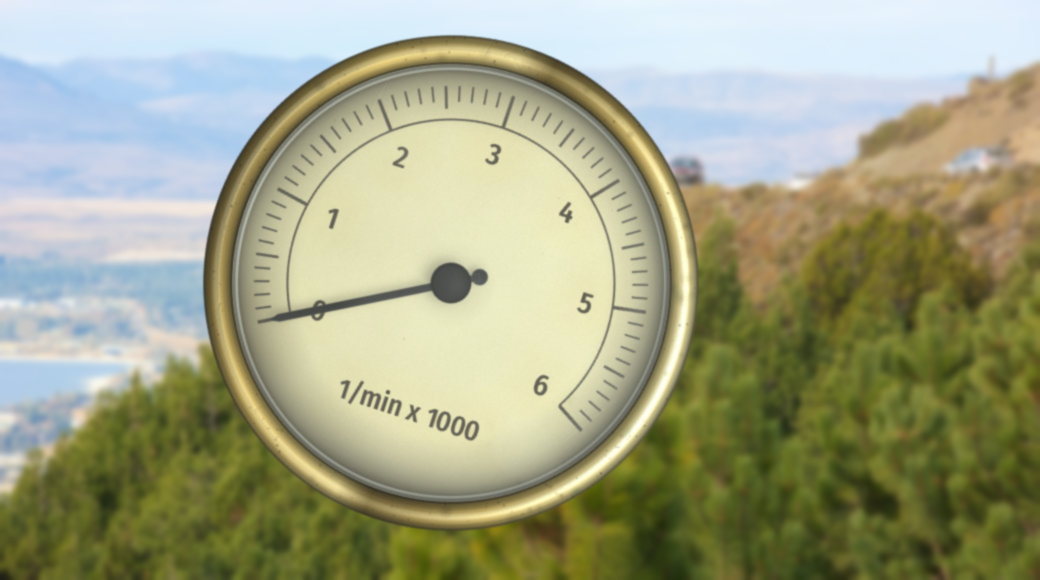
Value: 0,rpm
